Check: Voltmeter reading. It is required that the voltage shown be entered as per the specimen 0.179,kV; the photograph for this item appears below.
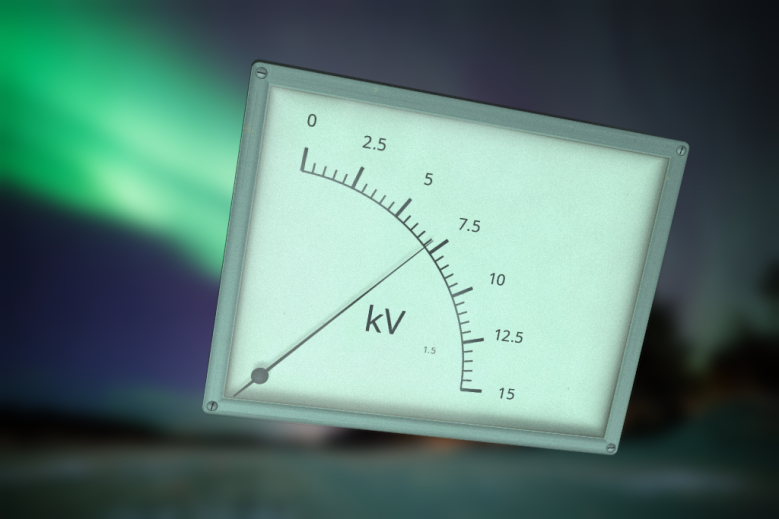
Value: 7,kV
